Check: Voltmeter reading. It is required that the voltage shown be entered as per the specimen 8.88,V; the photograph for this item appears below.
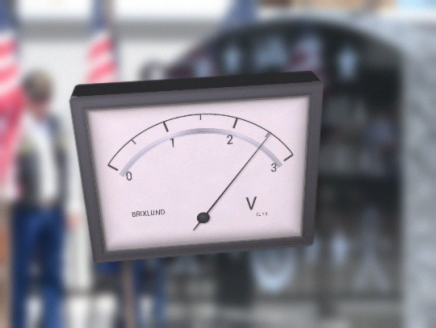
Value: 2.5,V
